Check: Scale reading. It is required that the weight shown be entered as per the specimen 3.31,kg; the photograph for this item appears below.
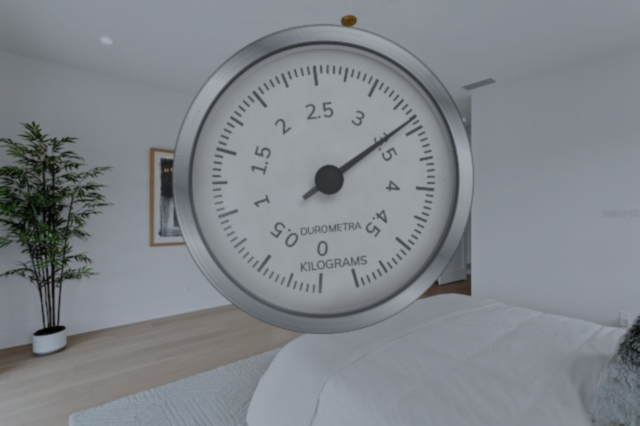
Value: 3.4,kg
